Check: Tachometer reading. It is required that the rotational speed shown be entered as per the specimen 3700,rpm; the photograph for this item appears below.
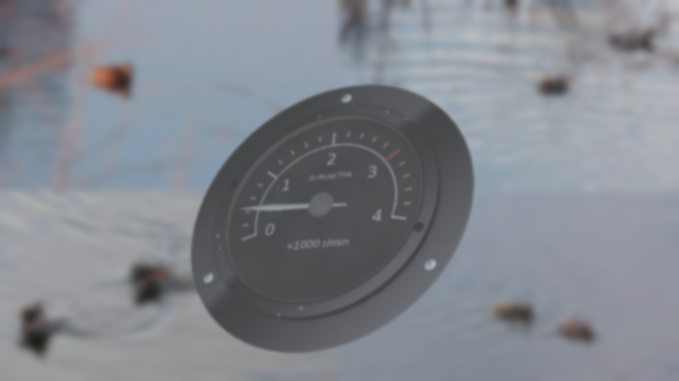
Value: 400,rpm
